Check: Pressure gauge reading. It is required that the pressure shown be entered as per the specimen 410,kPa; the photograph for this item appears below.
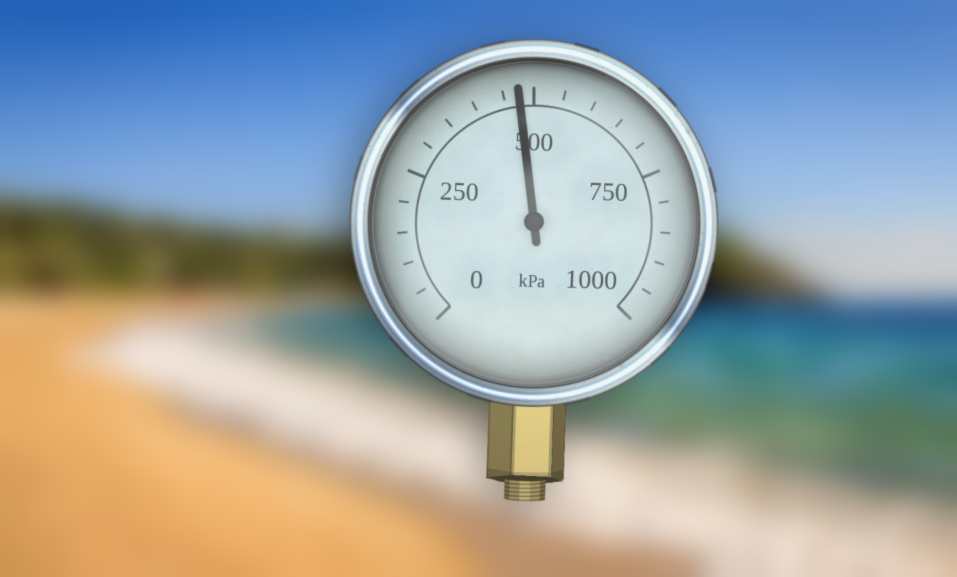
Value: 475,kPa
